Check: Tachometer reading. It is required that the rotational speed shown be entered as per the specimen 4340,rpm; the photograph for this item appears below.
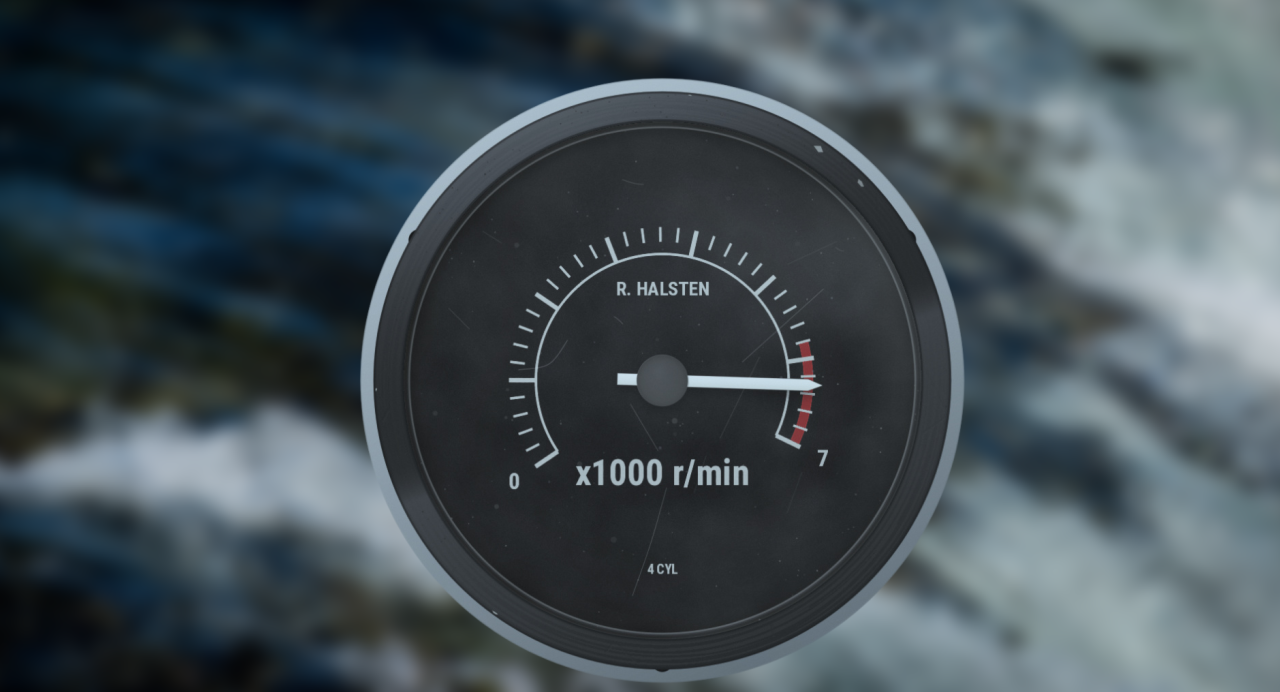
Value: 6300,rpm
